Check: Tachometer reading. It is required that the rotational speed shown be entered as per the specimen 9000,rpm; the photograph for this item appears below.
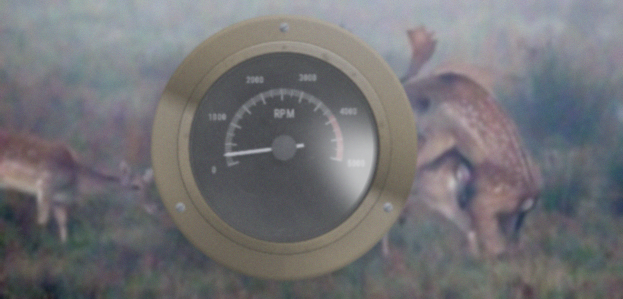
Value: 250,rpm
